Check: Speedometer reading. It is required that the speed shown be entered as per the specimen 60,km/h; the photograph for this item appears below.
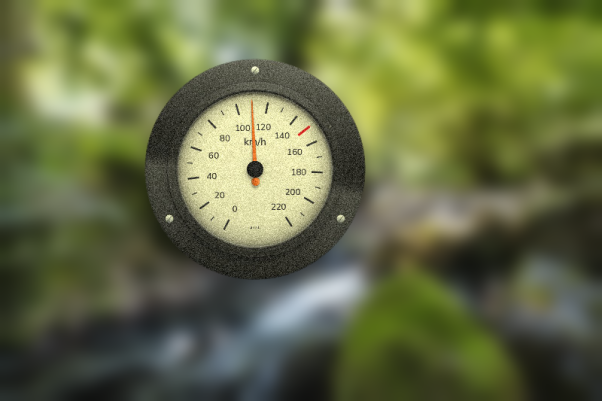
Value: 110,km/h
